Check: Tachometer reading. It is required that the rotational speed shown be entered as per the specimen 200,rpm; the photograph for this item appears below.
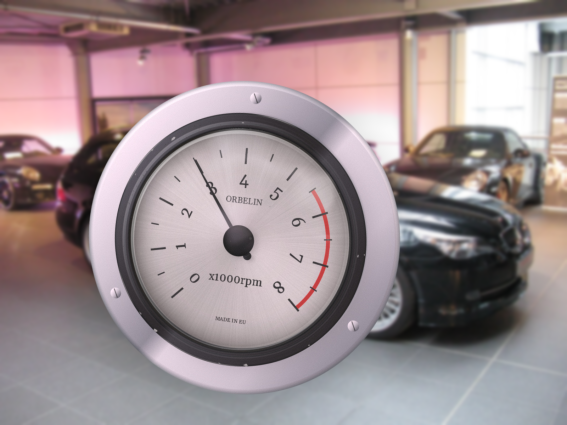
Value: 3000,rpm
